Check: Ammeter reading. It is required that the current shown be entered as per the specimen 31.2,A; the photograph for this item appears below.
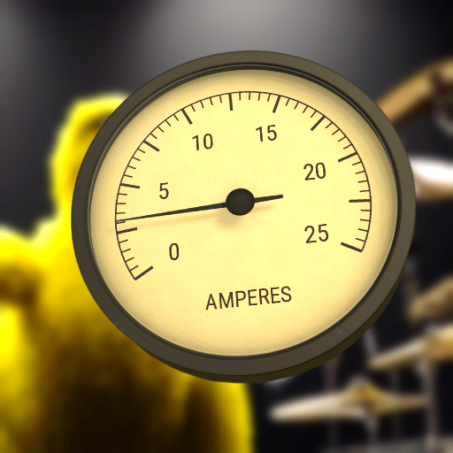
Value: 3,A
